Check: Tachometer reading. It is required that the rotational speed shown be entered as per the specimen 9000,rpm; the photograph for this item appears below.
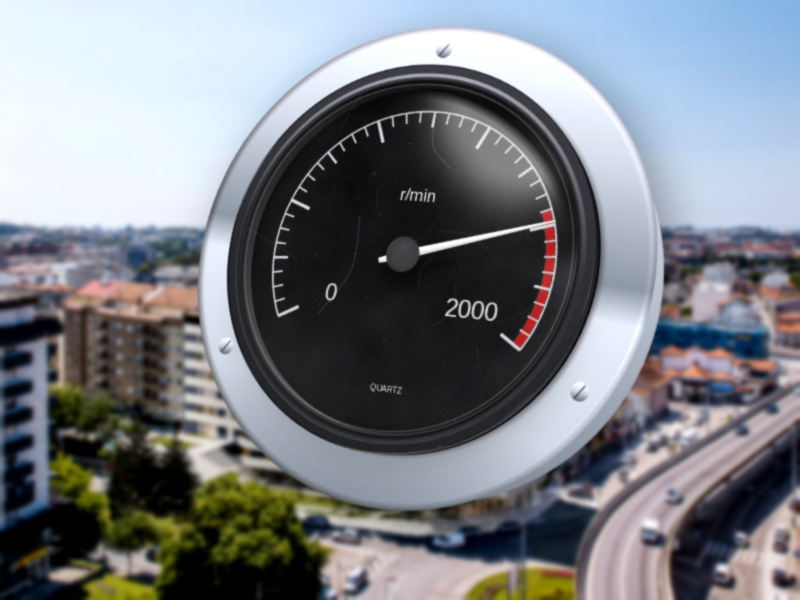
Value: 1600,rpm
